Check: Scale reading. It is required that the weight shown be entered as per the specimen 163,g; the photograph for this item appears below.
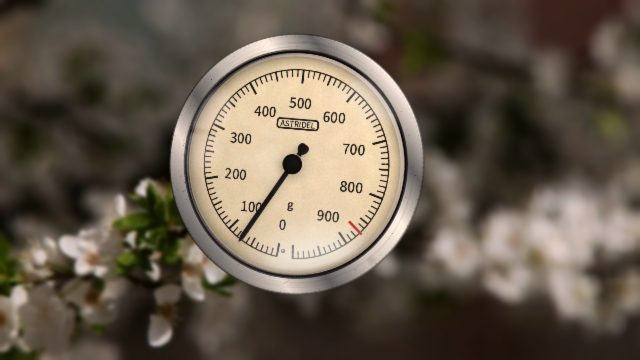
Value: 70,g
